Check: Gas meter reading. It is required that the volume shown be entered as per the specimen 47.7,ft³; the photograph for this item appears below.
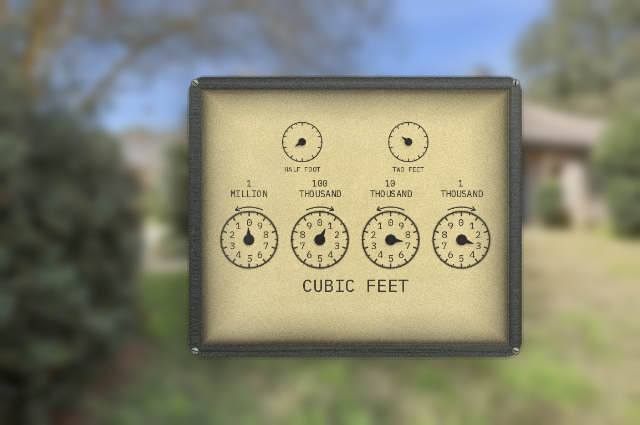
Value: 7300,ft³
